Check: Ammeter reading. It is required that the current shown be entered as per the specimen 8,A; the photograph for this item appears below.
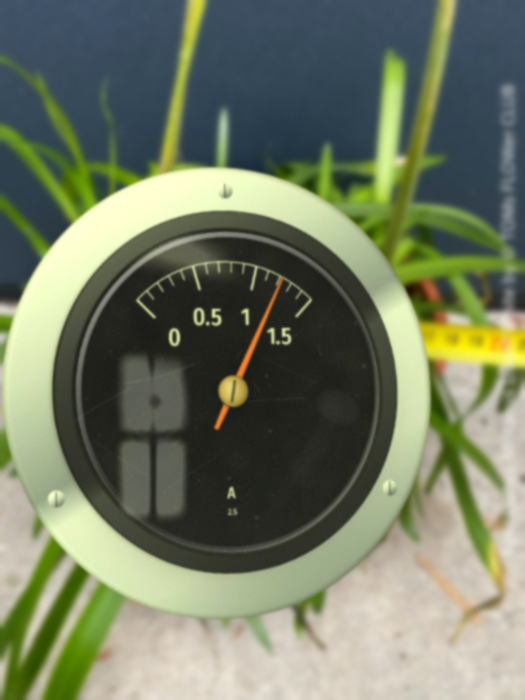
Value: 1.2,A
